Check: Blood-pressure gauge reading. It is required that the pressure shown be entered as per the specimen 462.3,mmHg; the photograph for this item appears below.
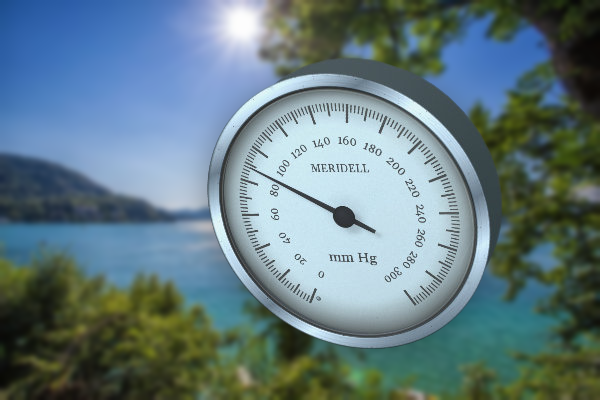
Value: 90,mmHg
